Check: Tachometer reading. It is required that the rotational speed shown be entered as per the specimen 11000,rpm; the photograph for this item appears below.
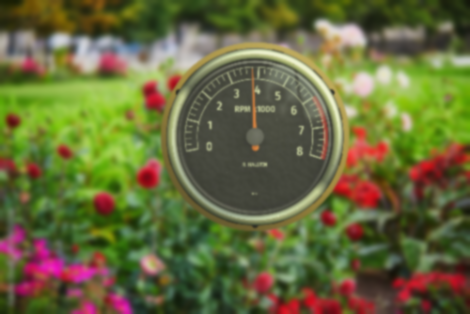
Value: 3800,rpm
